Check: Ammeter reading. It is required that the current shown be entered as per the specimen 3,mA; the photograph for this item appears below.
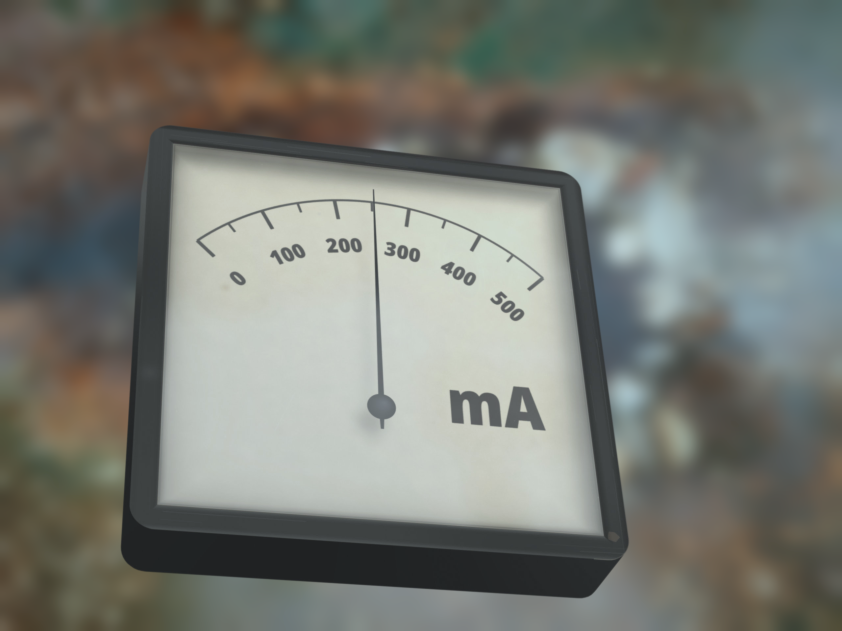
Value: 250,mA
